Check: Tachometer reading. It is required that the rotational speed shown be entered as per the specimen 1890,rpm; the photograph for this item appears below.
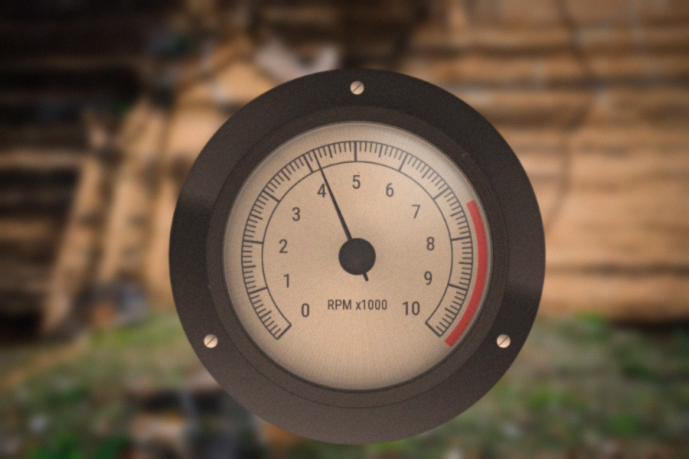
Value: 4200,rpm
